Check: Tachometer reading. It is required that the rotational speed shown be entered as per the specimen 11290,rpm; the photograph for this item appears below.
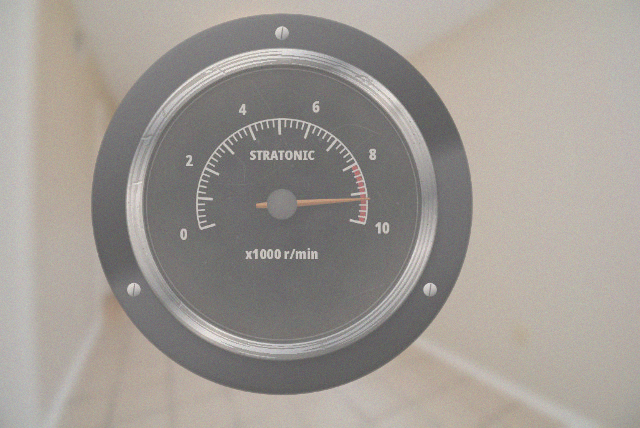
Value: 9200,rpm
